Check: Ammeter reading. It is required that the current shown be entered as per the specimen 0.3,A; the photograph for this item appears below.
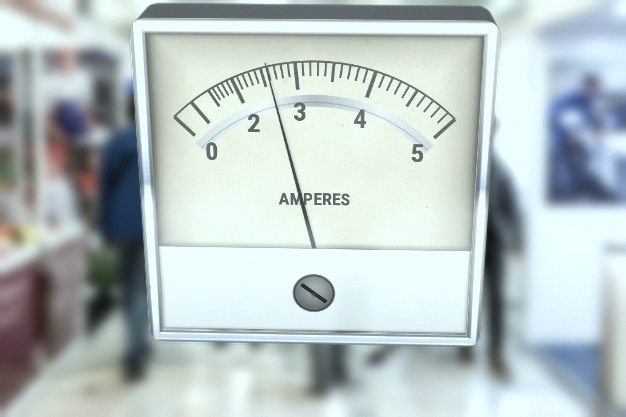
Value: 2.6,A
